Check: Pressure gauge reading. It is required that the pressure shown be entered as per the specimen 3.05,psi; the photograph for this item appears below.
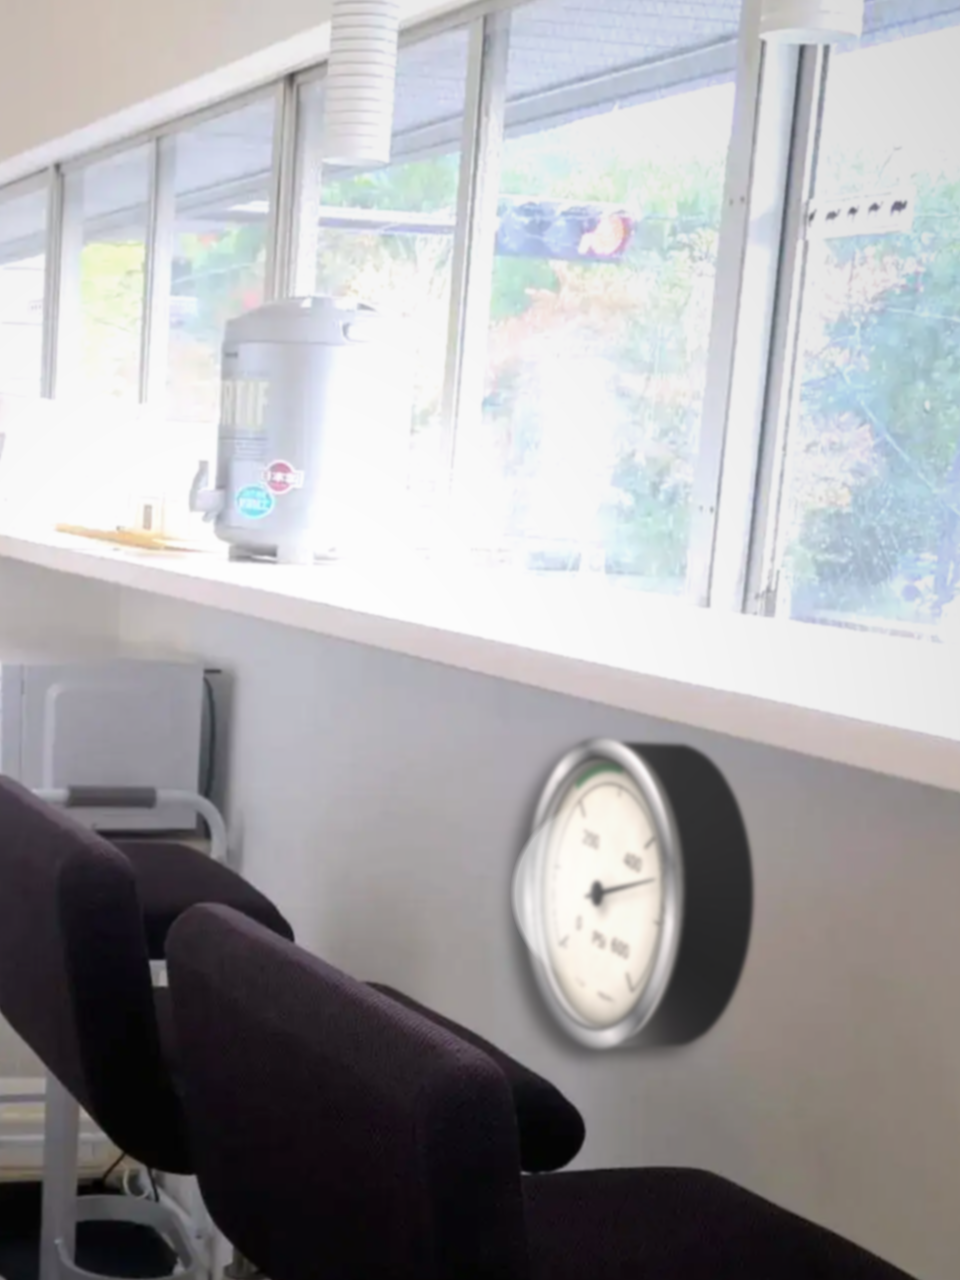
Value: 450,psi
